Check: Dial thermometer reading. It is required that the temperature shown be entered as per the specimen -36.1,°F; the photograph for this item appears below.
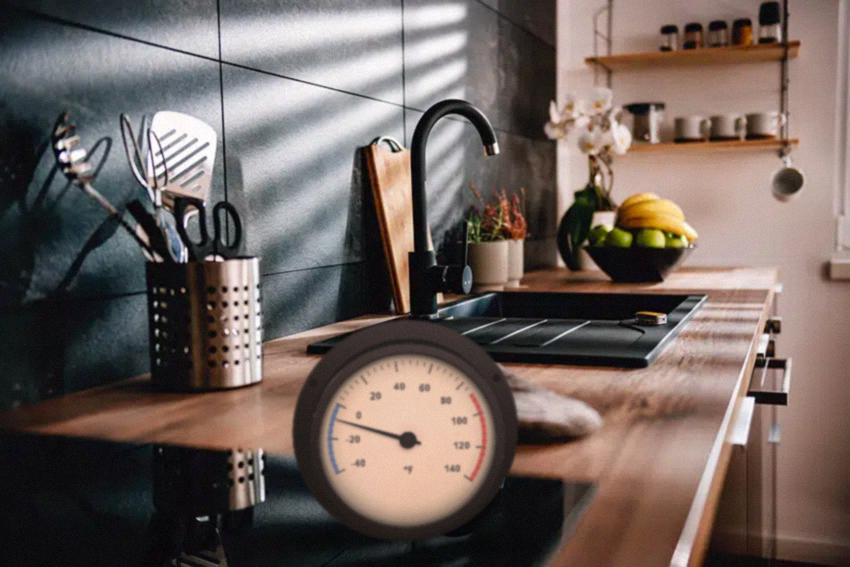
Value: -8,°F
